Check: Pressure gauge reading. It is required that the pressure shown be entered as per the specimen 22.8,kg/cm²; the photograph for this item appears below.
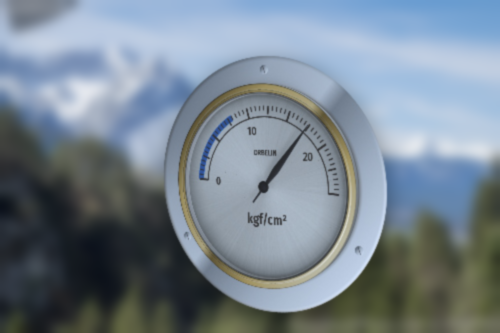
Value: 17.5,kg/cm²
